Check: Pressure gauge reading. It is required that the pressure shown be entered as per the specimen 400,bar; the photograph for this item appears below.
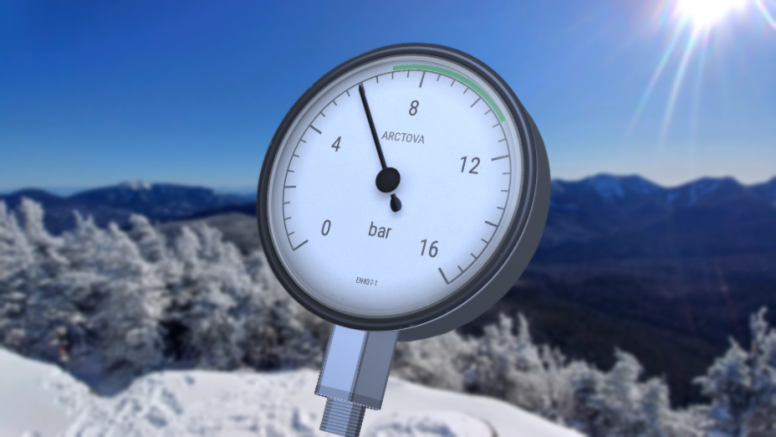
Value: 6,bar
